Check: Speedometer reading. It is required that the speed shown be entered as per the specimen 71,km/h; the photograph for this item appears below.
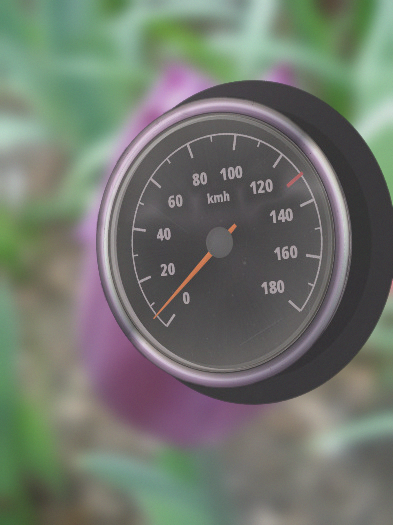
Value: 5,km/h
